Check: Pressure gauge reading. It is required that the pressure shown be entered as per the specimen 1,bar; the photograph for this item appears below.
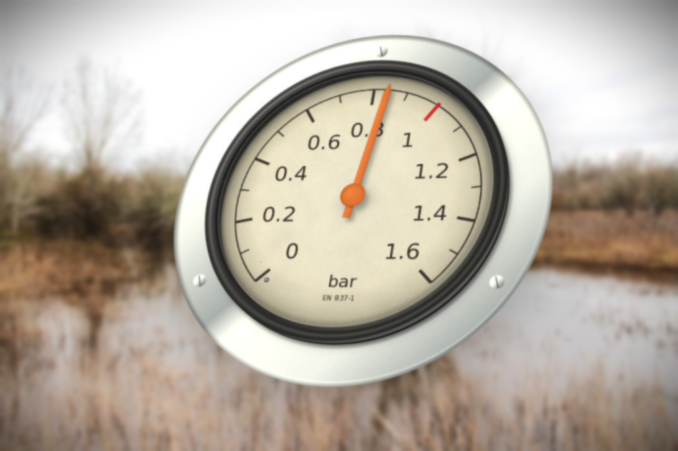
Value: 0.85,bar
